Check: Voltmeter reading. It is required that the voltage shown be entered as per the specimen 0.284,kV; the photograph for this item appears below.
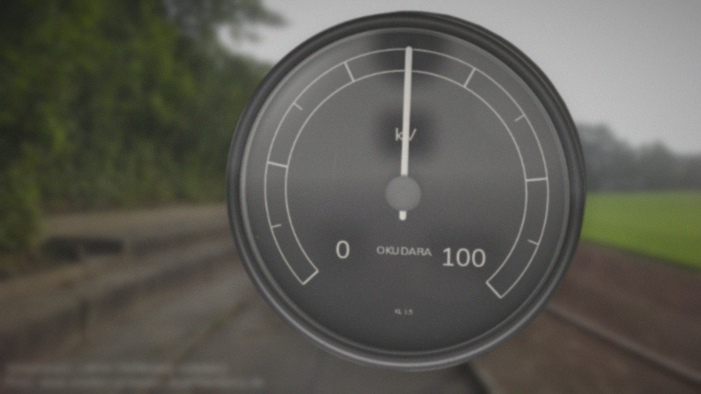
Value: 50,kV
